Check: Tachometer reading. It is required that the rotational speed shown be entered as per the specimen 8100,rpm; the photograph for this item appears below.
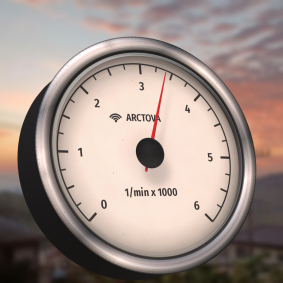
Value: 3375,rpm
